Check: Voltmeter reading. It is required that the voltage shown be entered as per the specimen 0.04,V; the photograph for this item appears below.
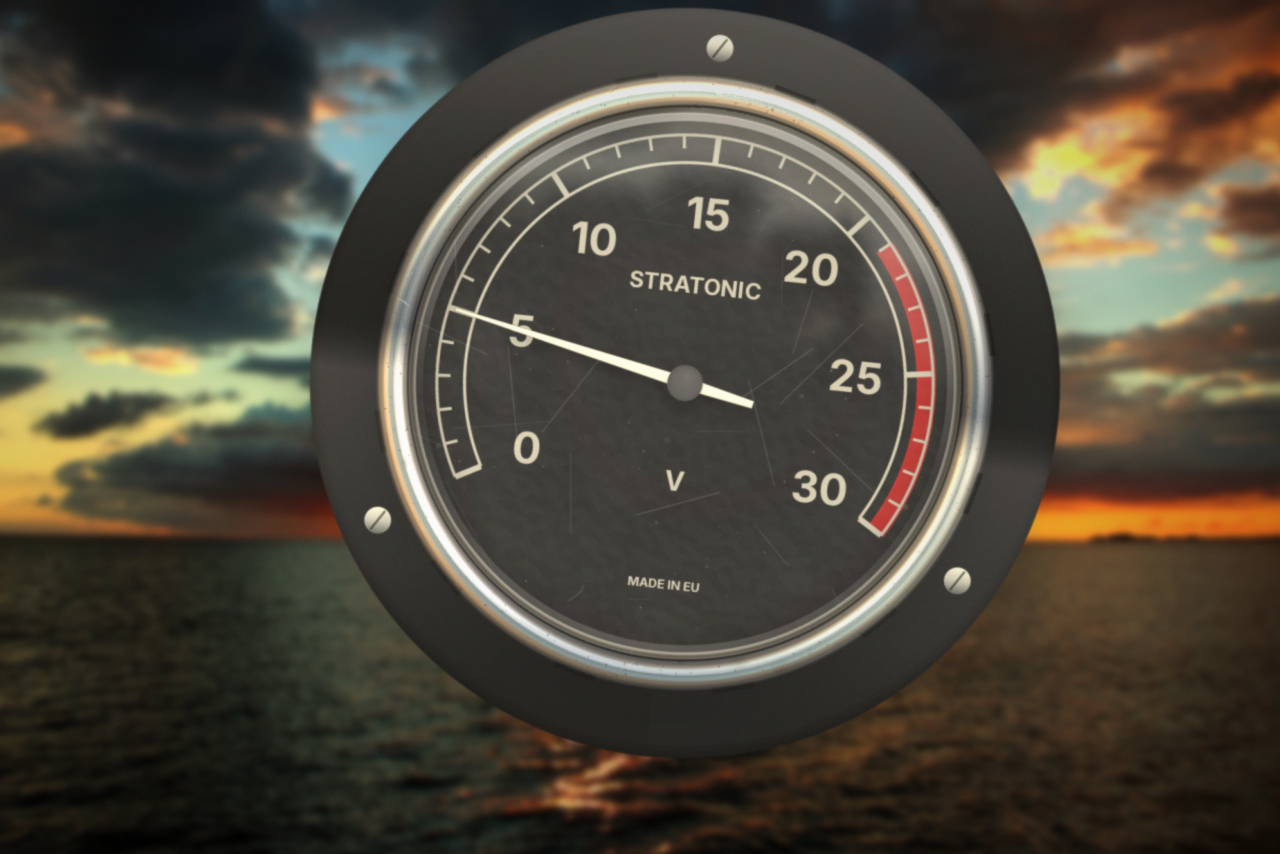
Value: 5,V
